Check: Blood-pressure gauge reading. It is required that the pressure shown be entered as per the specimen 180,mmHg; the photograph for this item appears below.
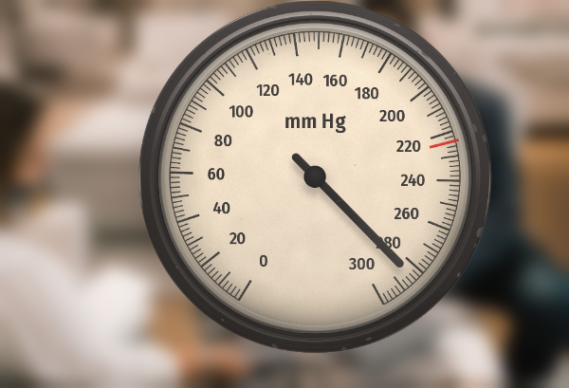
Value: 284,mmHg
